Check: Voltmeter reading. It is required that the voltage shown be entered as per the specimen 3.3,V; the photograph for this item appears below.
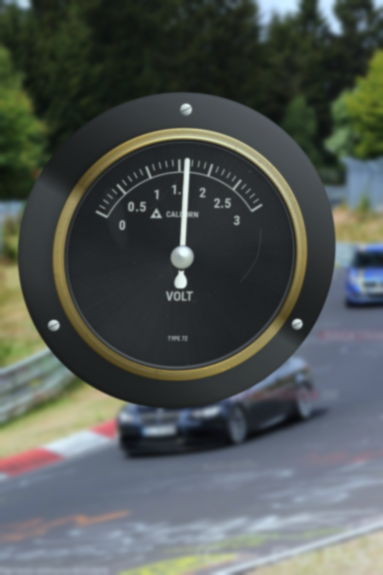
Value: 1.6,V
